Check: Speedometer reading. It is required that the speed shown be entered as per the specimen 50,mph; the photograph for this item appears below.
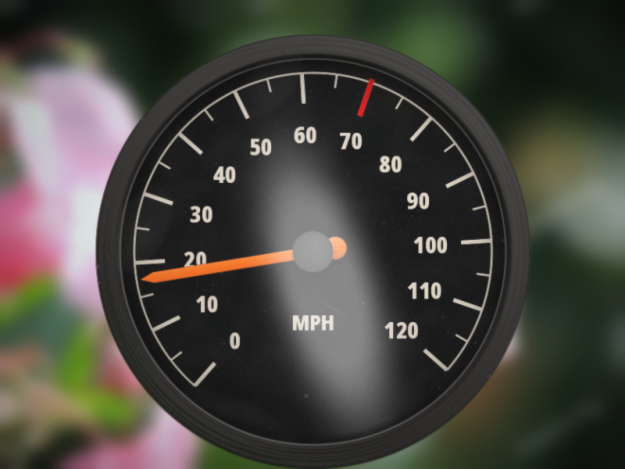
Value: 17.5,mph
